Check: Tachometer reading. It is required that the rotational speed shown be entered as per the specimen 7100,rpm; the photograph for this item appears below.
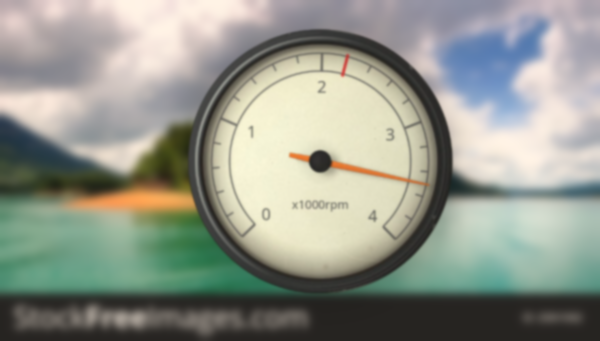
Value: 3500,rpm
